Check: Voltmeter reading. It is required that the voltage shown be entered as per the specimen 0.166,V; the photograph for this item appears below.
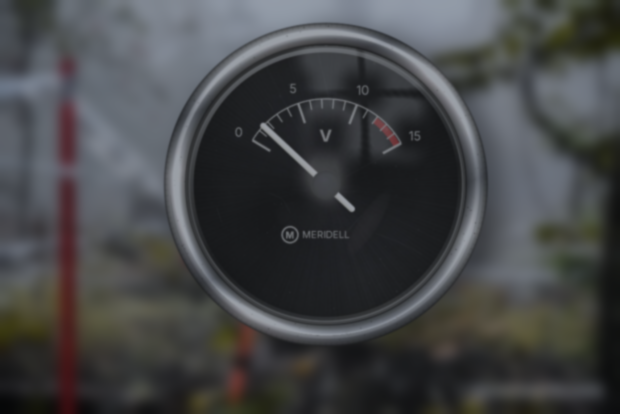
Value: 1.5,V
